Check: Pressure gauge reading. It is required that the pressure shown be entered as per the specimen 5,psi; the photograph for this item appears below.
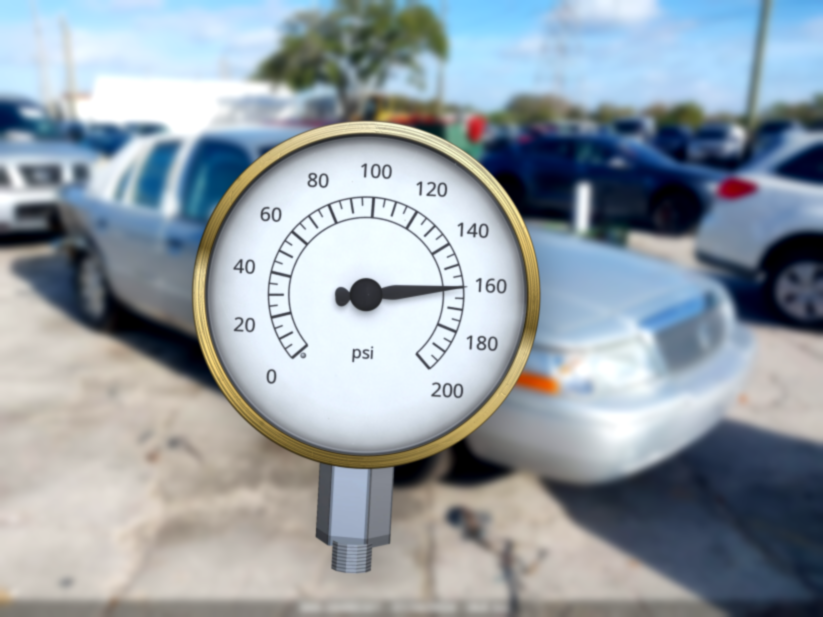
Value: 160,psi
